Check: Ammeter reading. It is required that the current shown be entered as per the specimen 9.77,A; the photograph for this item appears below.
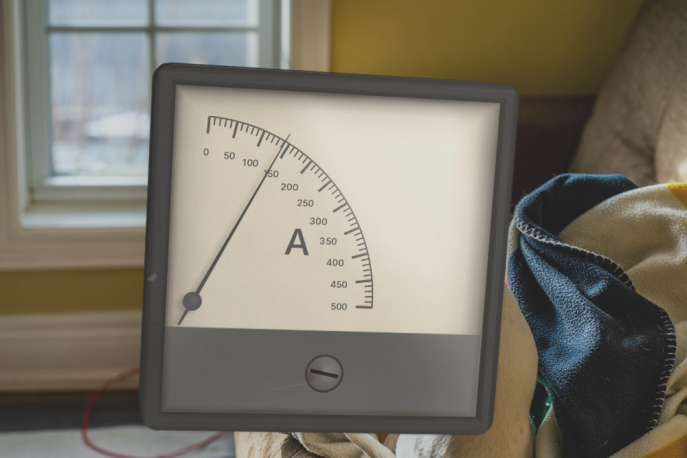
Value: 140,A
